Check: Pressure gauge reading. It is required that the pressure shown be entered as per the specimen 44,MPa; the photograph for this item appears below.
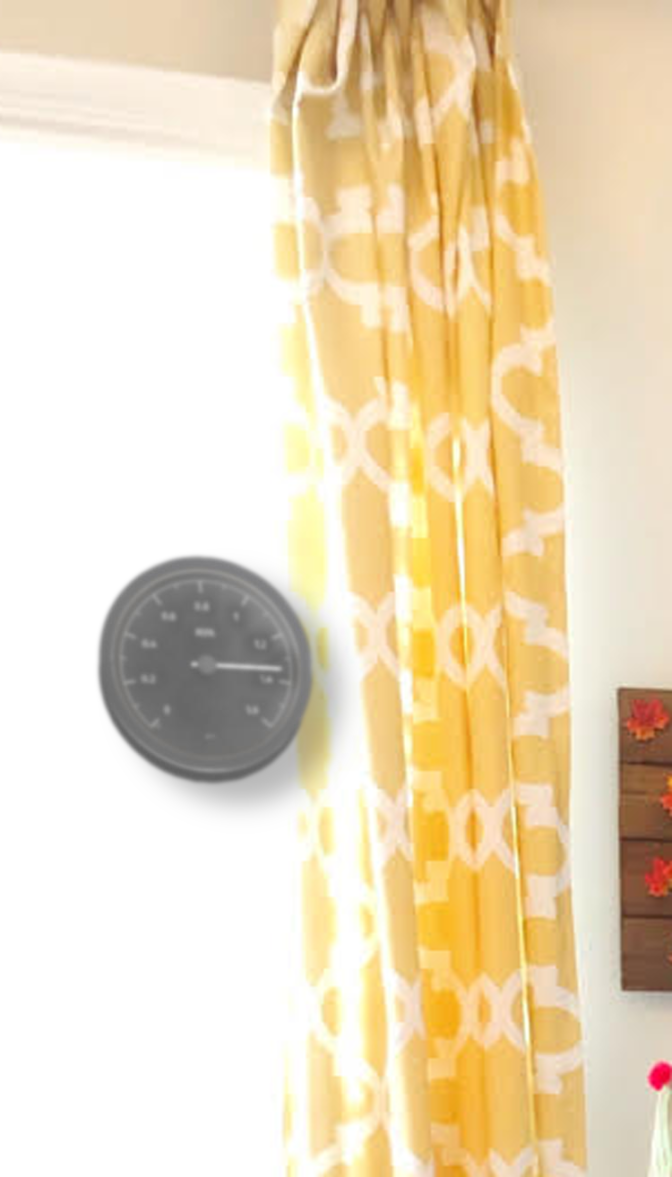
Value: 1.35,MPa
